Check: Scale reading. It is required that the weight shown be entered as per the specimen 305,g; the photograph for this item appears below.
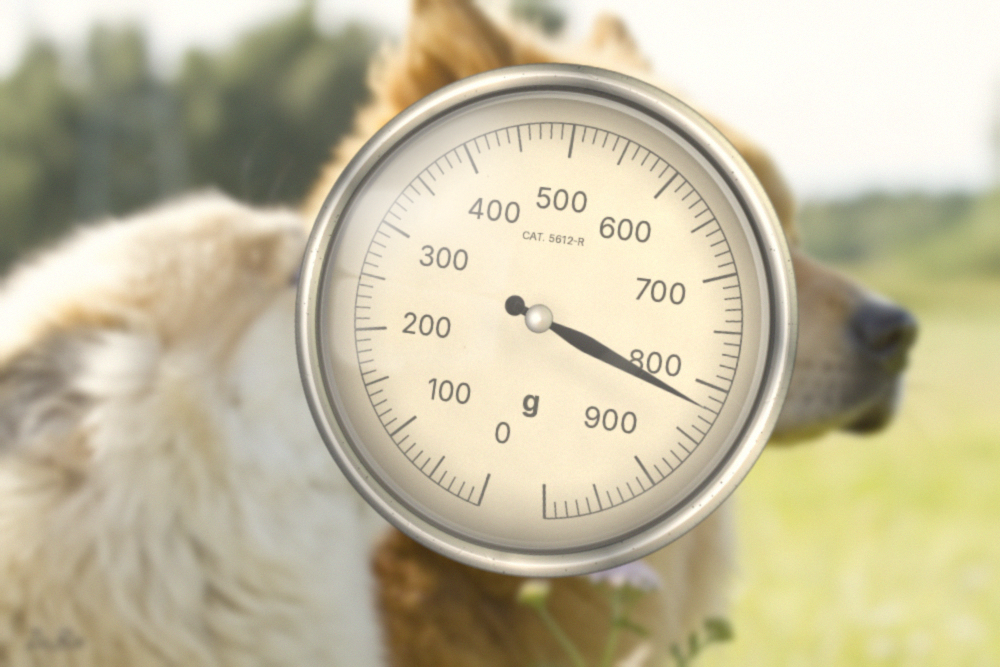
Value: 820,g
